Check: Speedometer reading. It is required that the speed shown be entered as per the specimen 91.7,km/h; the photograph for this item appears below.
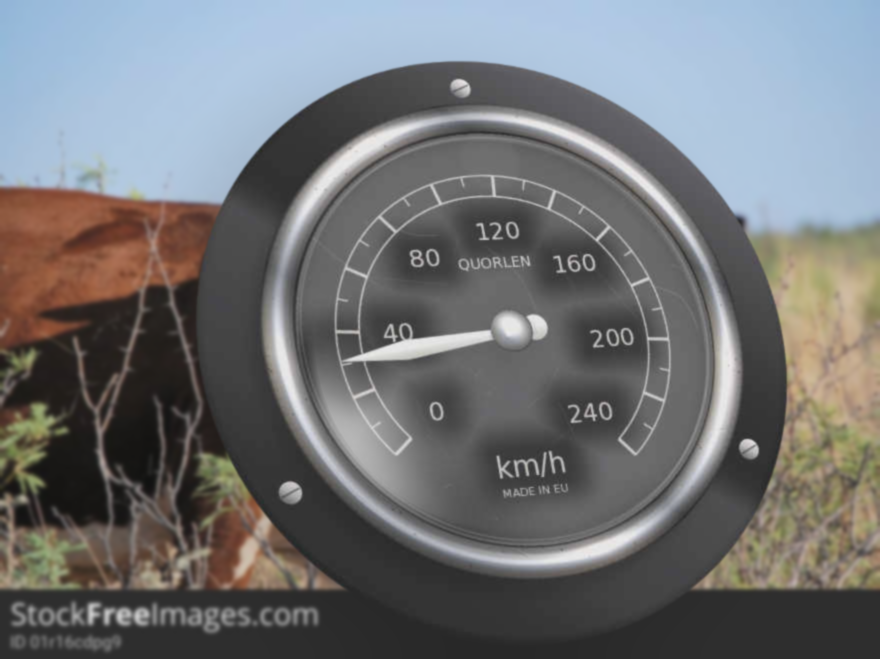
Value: 30,km/h
